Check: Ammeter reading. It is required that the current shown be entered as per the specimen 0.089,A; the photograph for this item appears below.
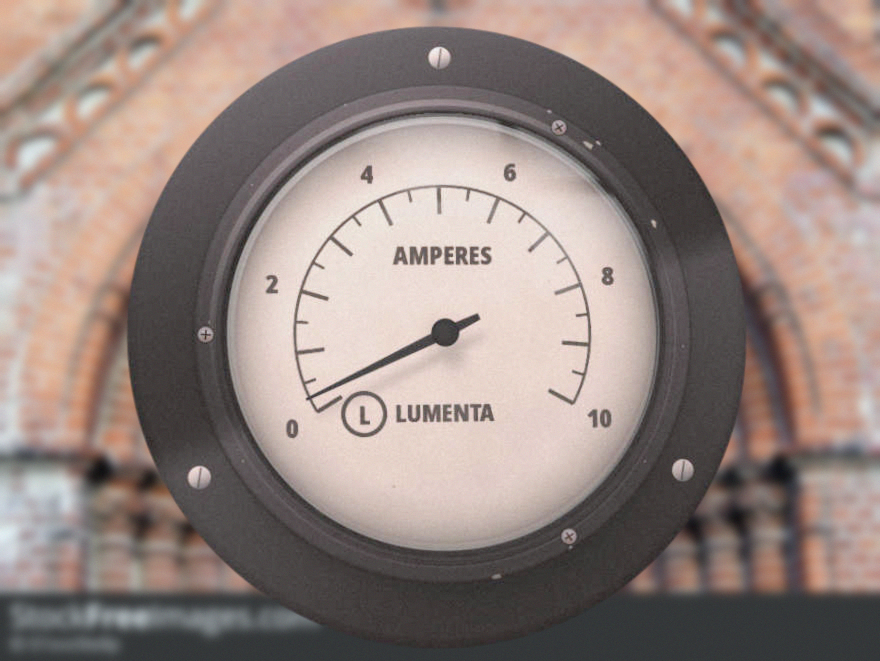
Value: 0.25,A
